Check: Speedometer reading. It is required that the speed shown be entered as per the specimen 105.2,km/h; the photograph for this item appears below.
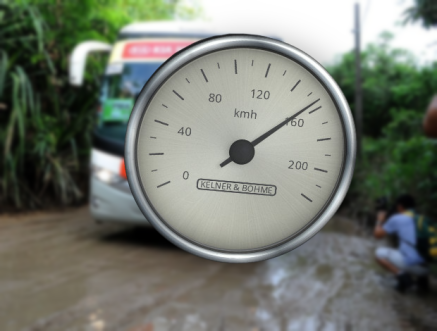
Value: 155,km/h
